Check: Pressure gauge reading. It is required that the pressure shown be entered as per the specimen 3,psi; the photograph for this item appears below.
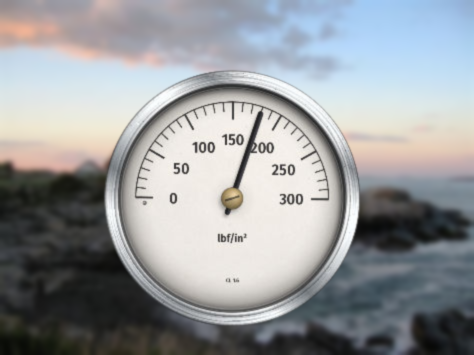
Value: 180,psi
